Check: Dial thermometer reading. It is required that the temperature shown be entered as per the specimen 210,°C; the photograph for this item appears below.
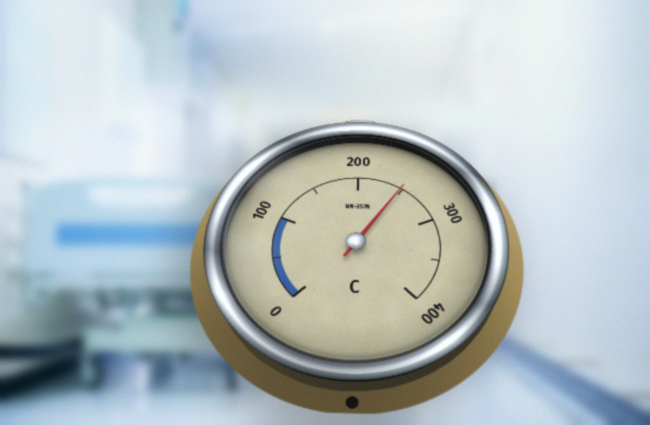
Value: 250,°C
